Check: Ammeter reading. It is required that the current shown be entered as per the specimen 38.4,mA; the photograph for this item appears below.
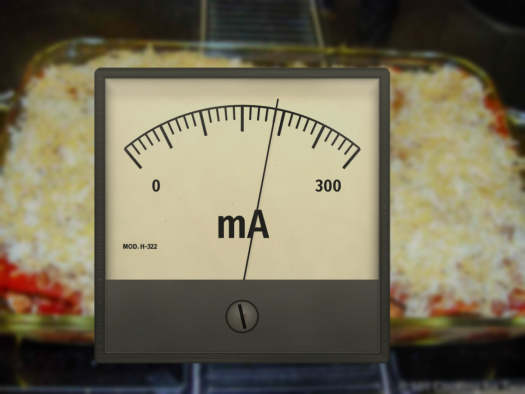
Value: 190,mA
